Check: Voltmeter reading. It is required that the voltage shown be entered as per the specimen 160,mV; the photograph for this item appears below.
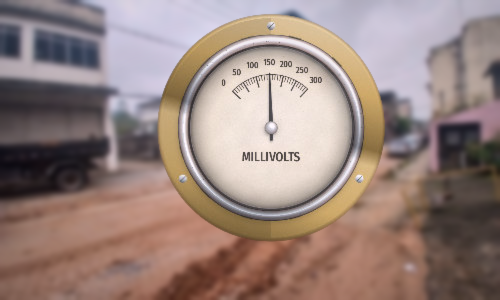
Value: 150,mV
